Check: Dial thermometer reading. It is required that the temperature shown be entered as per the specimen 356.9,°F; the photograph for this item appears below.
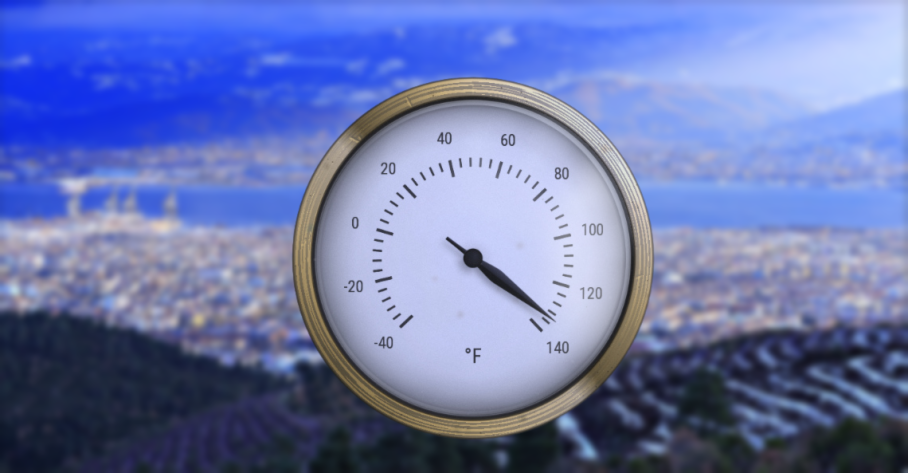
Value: 134,°F
